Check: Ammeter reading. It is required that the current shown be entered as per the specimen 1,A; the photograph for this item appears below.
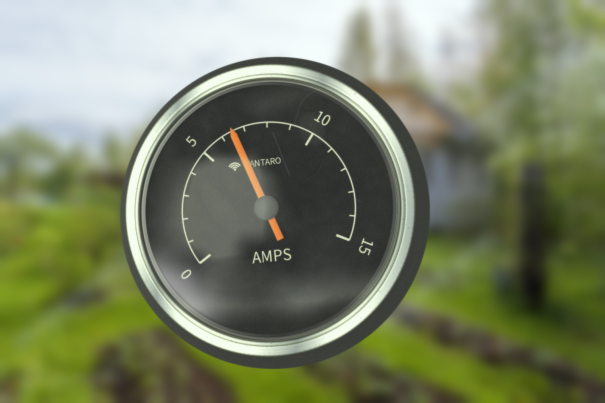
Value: 6.5,A
